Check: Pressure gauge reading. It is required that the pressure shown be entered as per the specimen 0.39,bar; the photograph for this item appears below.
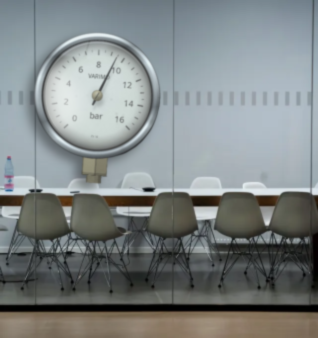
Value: 9.5,bar
